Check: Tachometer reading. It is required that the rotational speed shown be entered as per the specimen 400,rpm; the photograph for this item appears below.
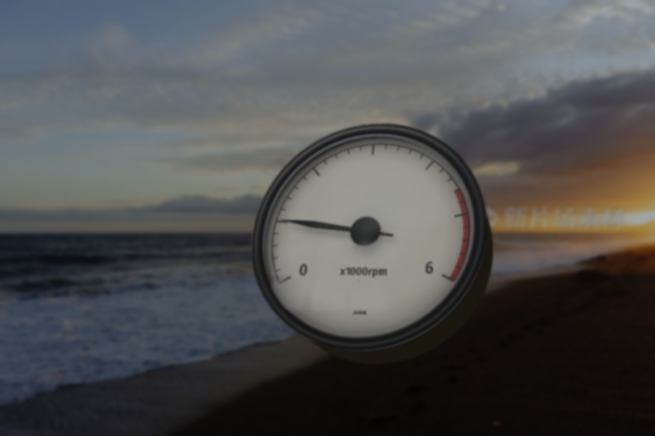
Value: 1000,rpm
